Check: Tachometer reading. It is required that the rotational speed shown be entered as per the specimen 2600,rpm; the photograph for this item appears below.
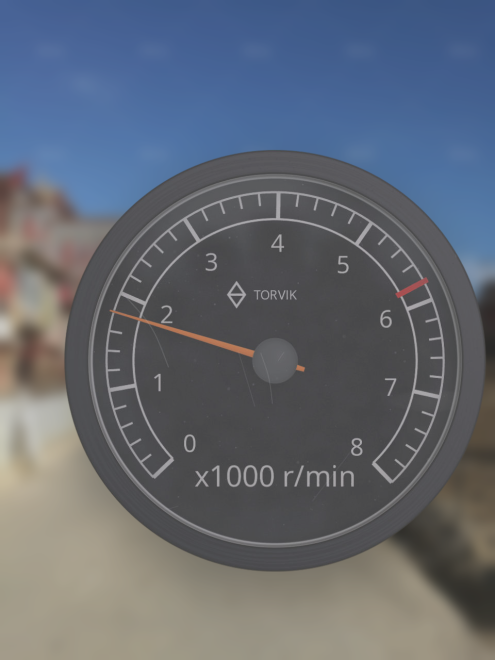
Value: 1800,rpm
